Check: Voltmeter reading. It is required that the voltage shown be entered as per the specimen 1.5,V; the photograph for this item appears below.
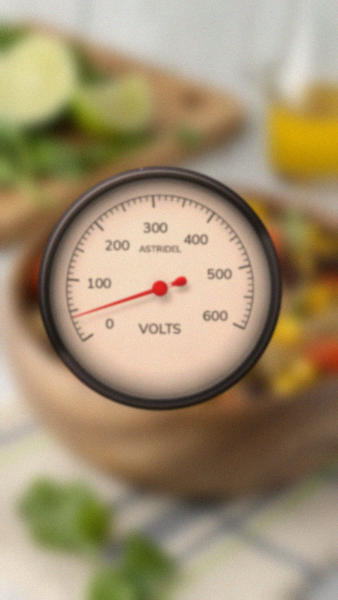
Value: 40,V
